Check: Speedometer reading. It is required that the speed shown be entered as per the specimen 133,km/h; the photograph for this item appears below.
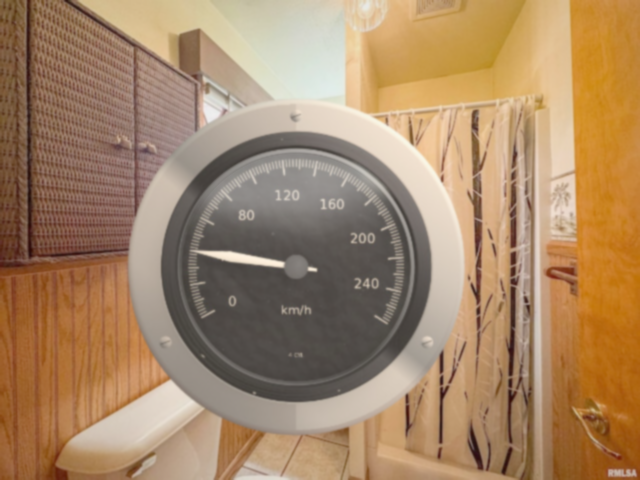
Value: 40,km/h
